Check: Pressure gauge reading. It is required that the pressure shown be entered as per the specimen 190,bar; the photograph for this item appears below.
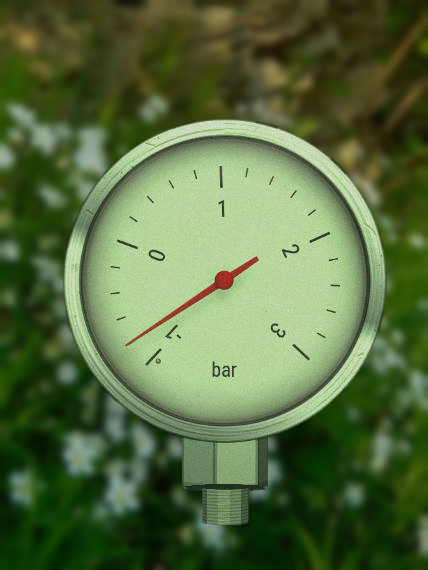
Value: -0.8,bar
